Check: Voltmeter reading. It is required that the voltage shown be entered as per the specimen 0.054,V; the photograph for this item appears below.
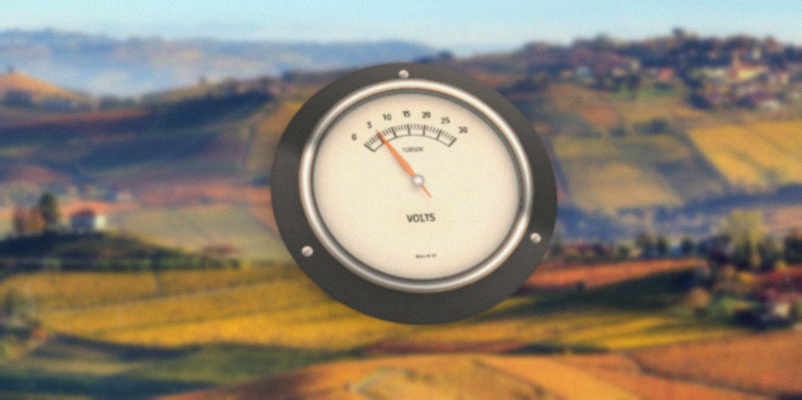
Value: 5,V
